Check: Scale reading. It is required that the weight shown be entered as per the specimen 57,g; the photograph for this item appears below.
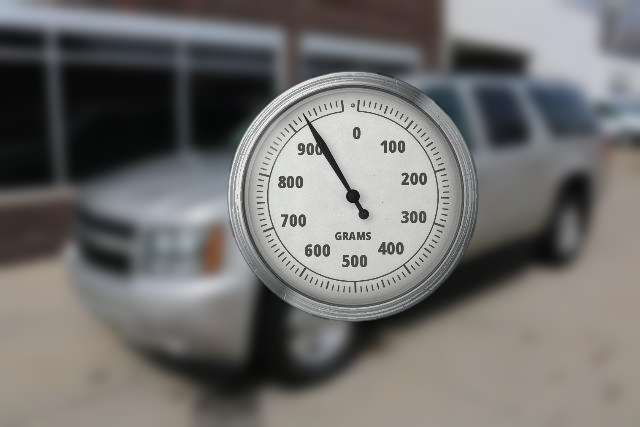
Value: 930,g
